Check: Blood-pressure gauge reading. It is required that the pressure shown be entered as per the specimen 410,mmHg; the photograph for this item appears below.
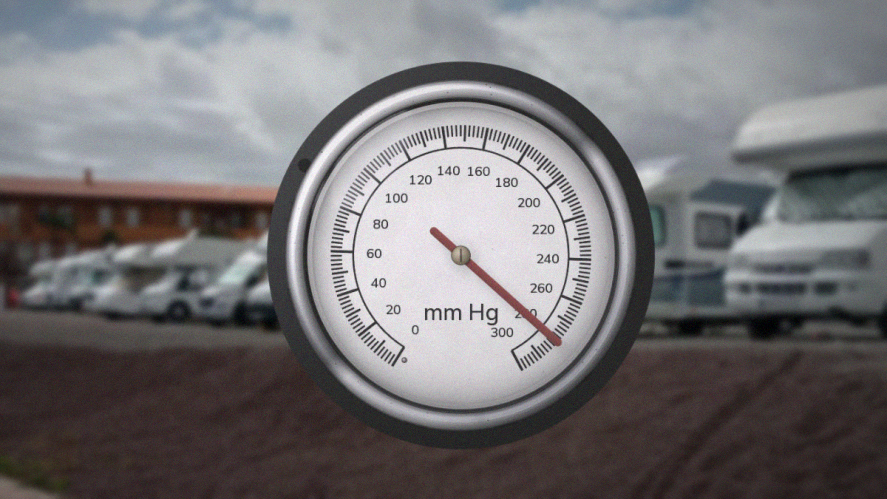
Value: 280,mmHg
